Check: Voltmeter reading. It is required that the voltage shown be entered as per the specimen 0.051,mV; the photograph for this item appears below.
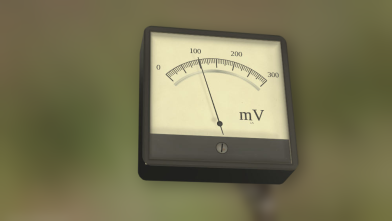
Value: 100,mV
